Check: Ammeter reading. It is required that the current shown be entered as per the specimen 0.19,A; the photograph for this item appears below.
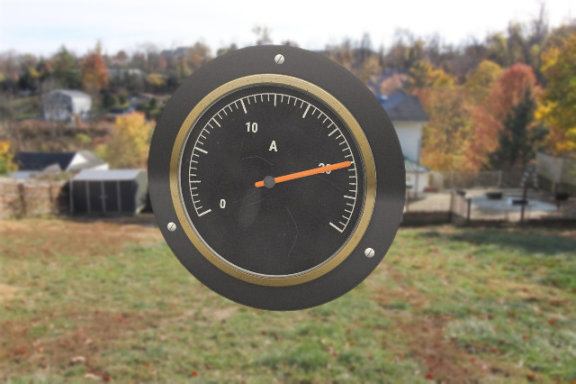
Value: 20,A
